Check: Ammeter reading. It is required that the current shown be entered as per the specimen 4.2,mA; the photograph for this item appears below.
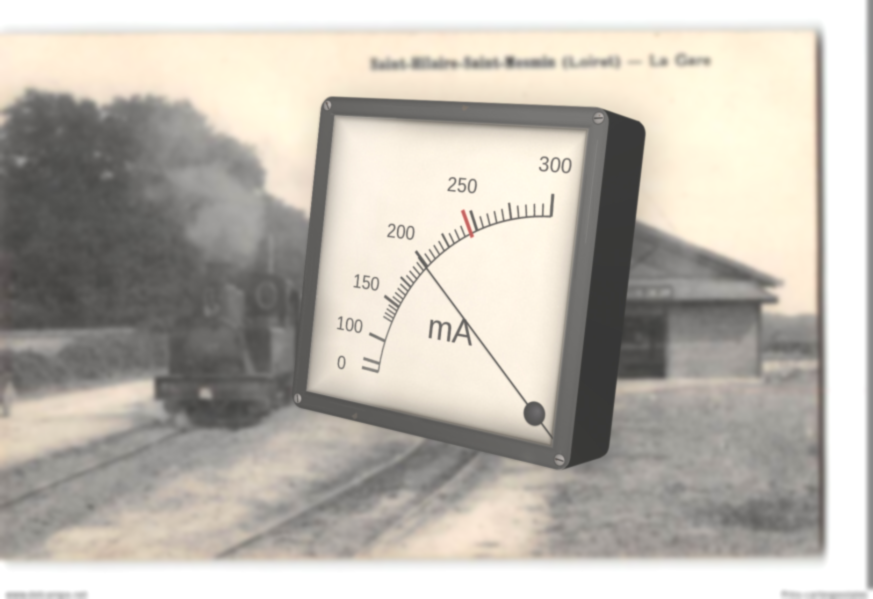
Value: 200,mA
